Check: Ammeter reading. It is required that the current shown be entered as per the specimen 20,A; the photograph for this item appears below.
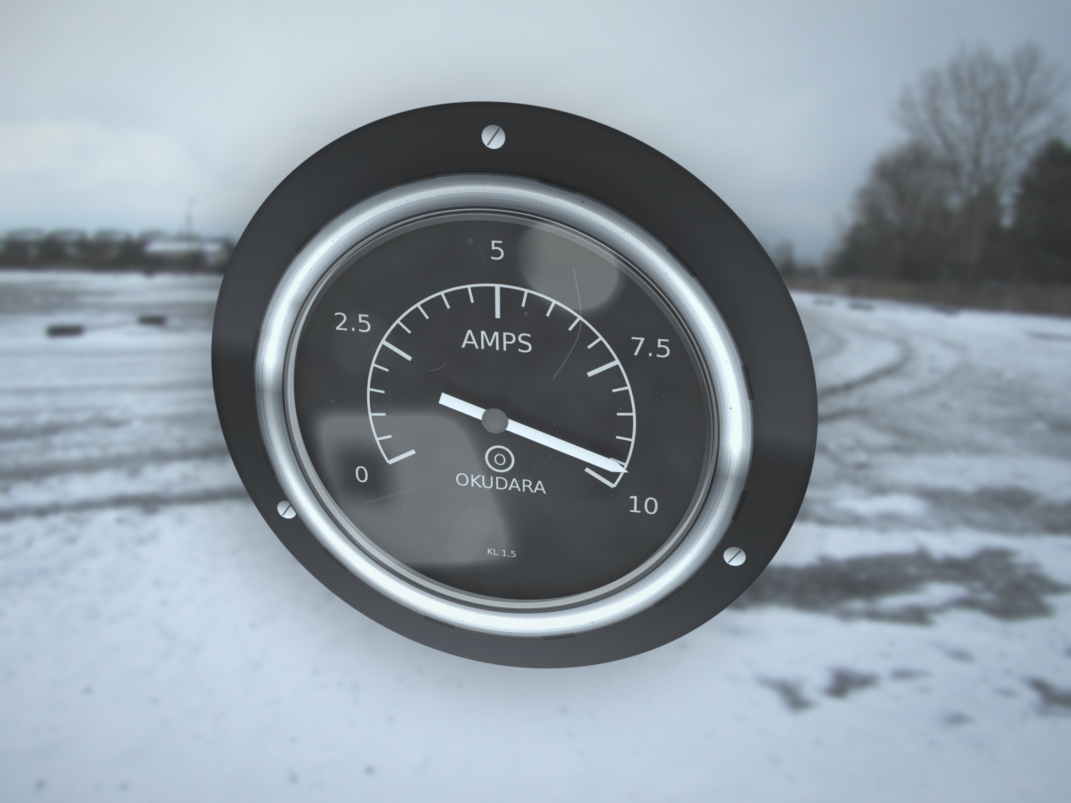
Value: 9.5,A
